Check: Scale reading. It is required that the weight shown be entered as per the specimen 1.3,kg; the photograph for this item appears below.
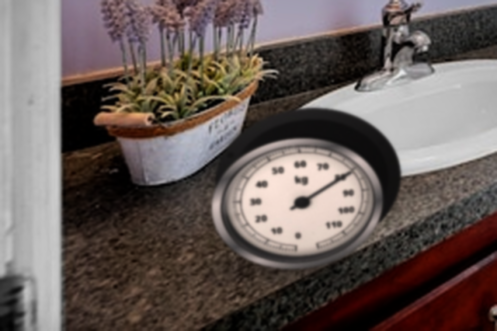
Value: 80,kg
